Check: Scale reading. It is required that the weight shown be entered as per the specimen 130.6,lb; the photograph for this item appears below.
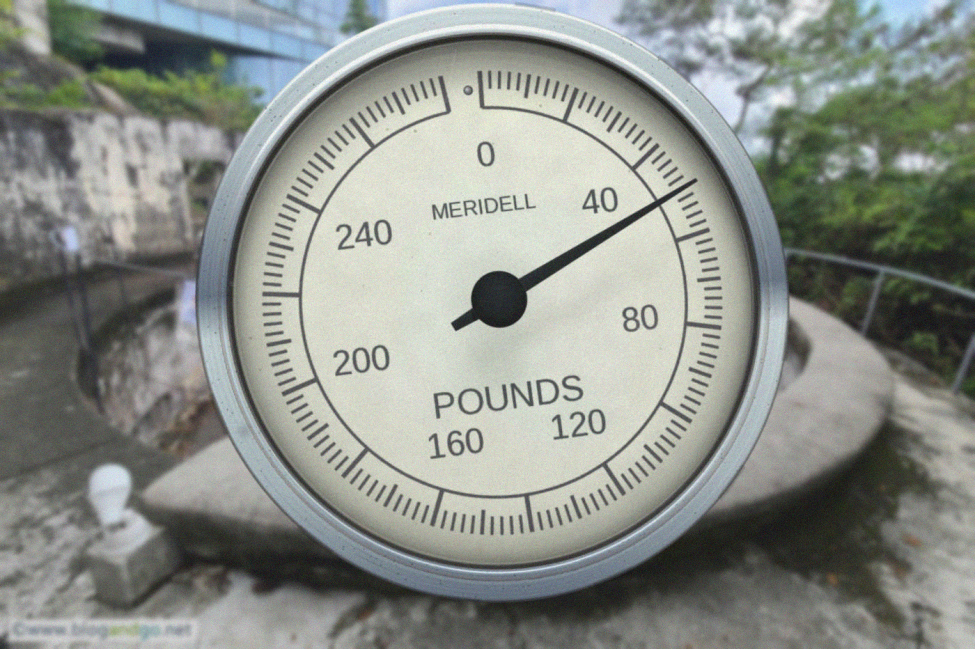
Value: 50,lb
